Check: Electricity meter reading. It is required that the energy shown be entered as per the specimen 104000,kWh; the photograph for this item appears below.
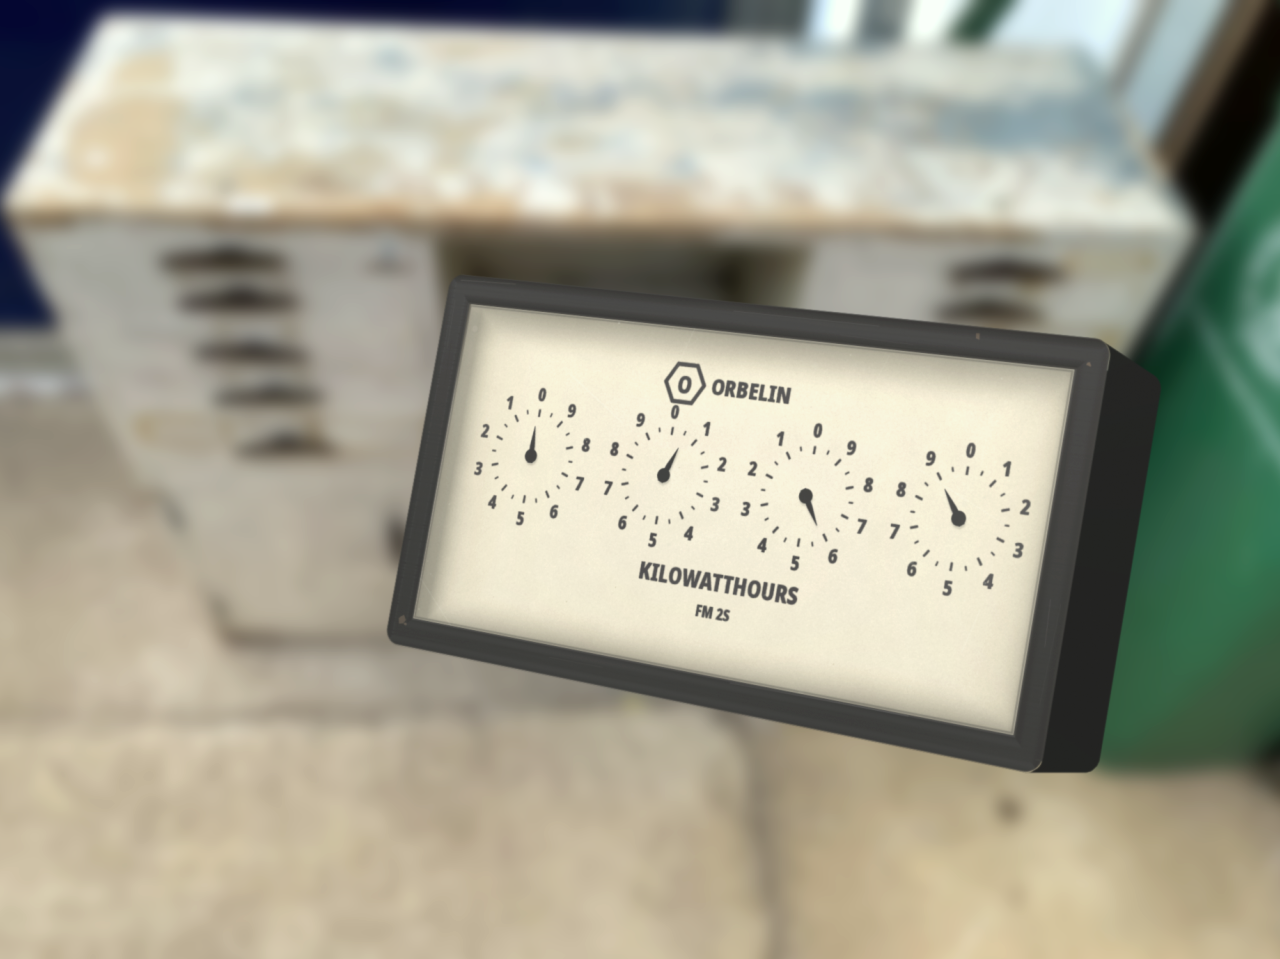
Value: 59,kWh
